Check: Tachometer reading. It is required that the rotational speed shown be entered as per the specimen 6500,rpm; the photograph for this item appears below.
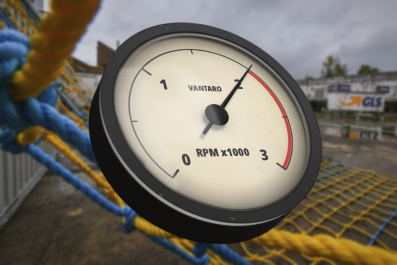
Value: 2000,rpm
